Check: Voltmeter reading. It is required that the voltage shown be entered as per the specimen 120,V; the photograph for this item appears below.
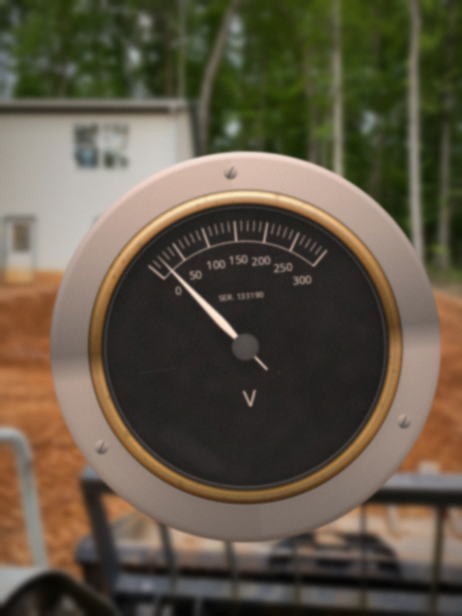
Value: 20,V
